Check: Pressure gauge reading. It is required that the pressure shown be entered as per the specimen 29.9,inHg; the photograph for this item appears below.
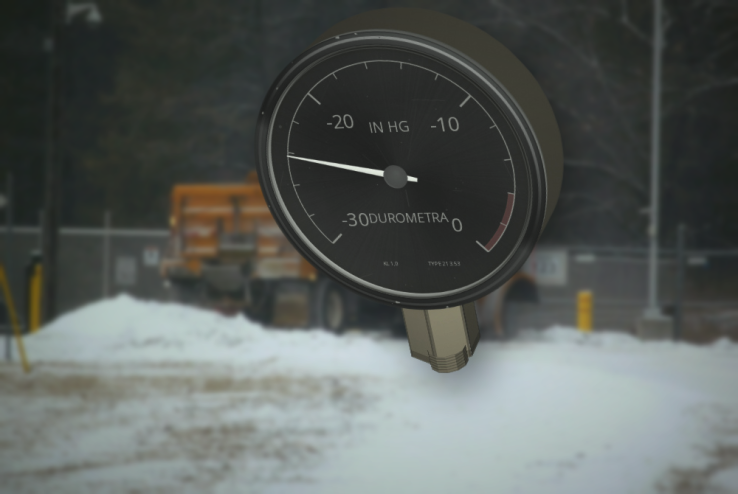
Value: -24,inHg
